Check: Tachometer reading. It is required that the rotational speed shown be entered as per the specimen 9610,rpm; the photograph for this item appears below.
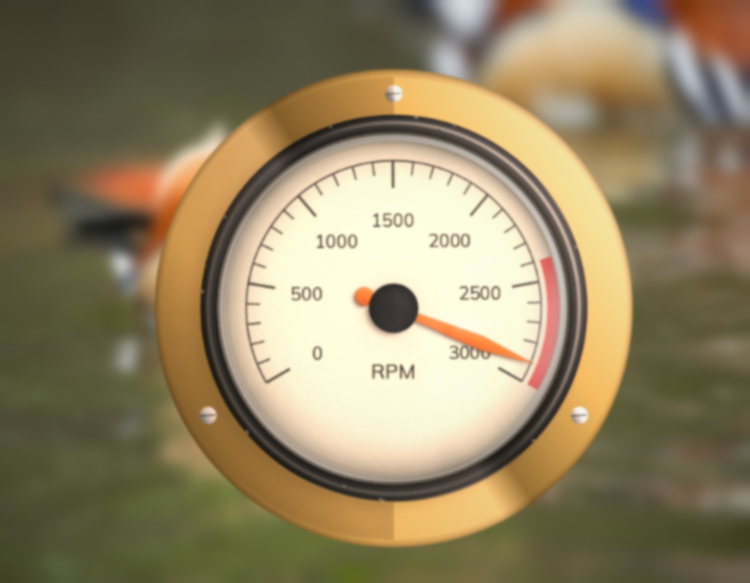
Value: 2900,rpm
